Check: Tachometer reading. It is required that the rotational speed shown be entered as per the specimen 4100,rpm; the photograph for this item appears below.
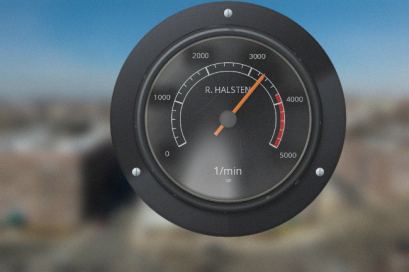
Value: 3300,rpm
